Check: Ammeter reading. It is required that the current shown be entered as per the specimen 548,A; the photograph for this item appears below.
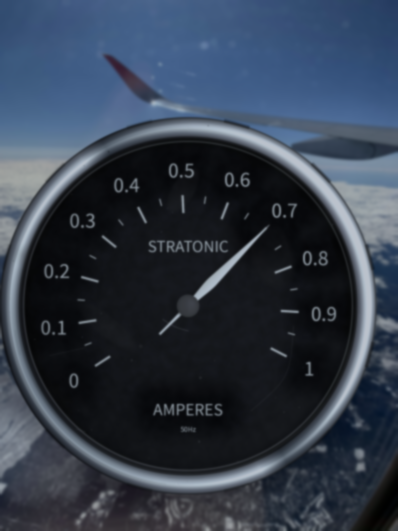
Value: 0.7,A
